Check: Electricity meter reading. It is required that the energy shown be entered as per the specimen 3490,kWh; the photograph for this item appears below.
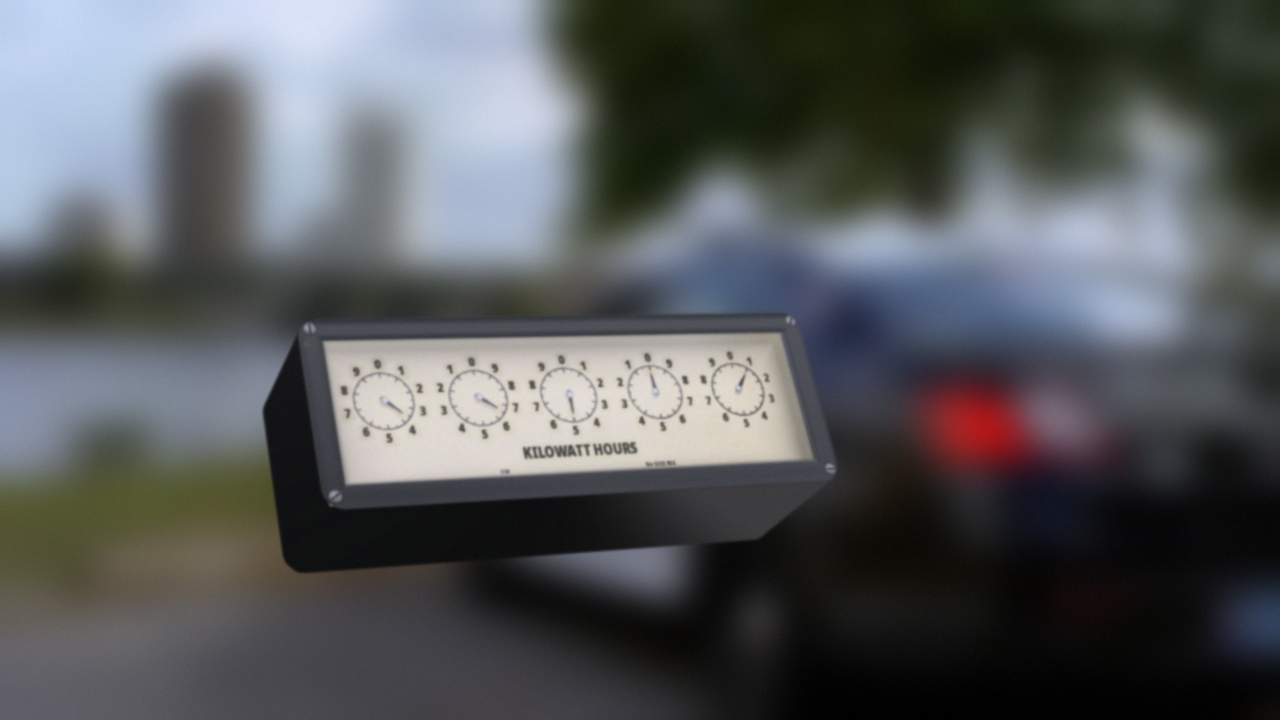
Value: 36501,kWh
